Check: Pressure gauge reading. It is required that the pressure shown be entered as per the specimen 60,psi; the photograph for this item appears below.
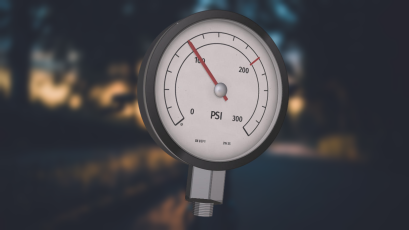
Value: 100,psi
